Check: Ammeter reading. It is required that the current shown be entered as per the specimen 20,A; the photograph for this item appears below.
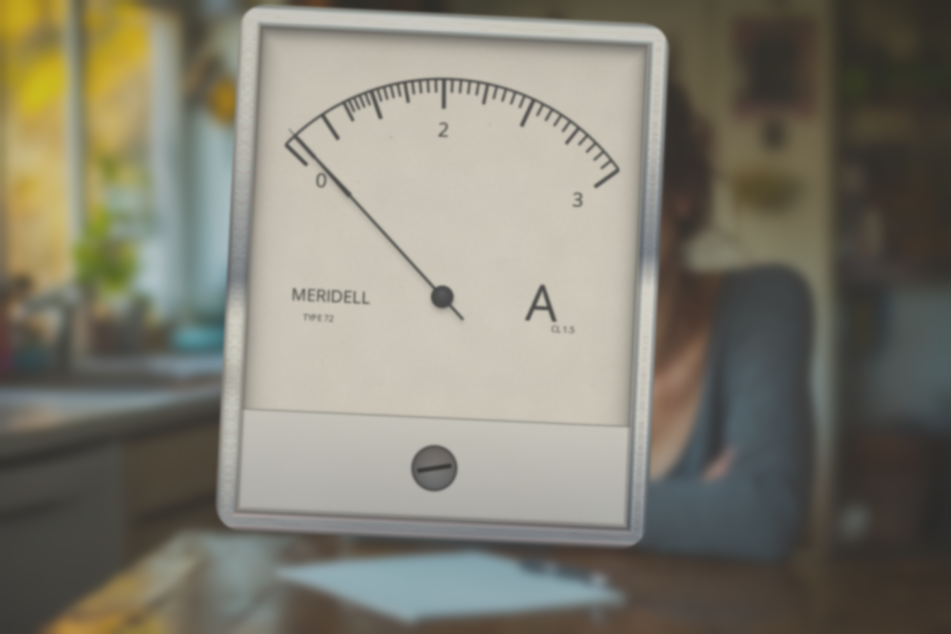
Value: 0.5,A
